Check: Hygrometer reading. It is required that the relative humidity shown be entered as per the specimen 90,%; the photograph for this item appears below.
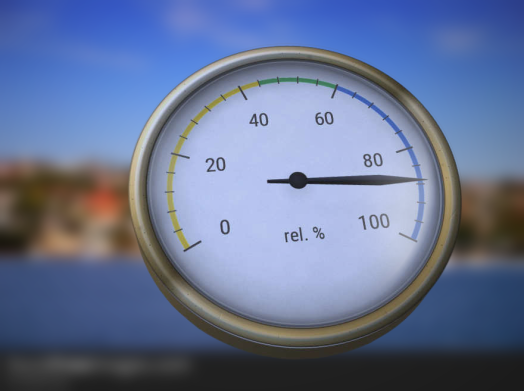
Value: 88,%
